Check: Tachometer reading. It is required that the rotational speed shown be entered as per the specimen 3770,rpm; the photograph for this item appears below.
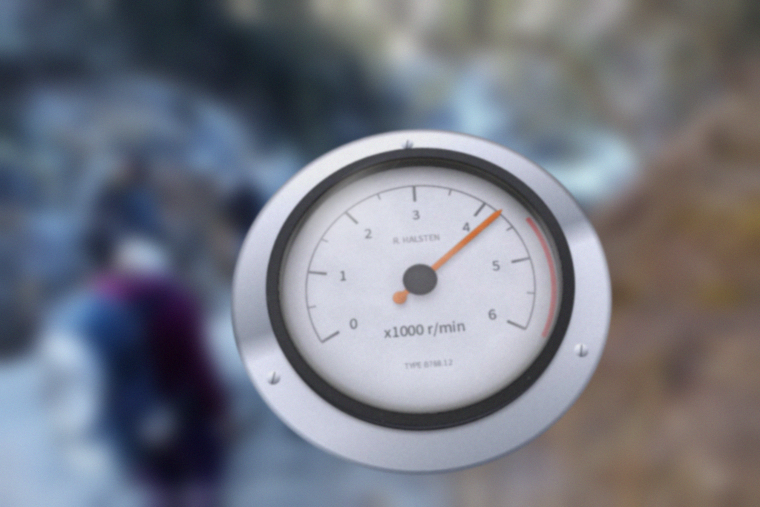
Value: 4250,rpm
